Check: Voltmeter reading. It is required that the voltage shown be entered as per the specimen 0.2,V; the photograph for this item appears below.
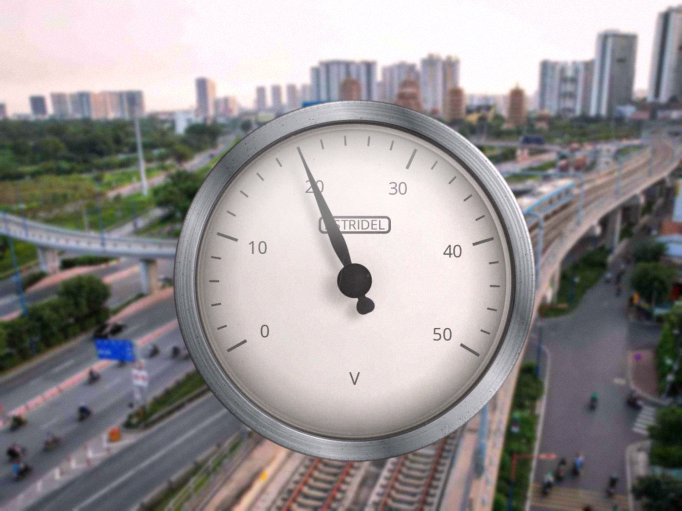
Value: 20,V
